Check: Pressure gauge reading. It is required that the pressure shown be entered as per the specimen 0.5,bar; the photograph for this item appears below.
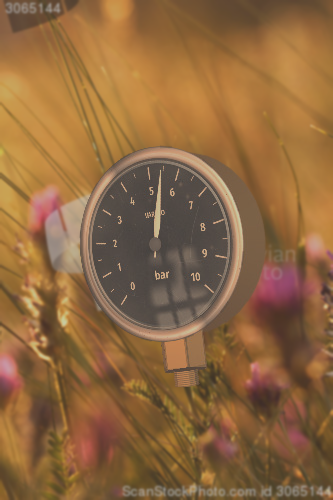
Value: 5.5,bar
